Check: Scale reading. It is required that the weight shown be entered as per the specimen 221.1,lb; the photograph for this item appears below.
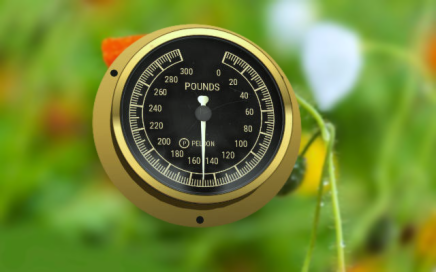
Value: 150,lb
